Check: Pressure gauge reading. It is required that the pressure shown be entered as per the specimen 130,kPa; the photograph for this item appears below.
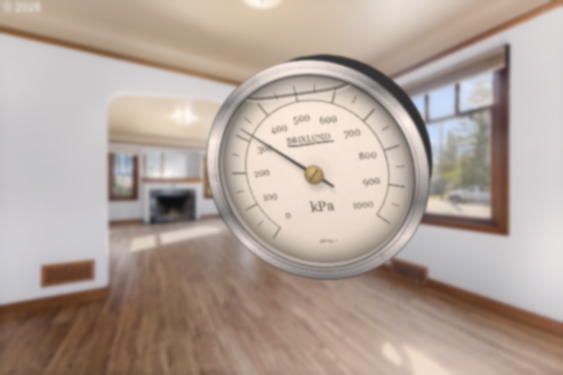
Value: 325,kPa
